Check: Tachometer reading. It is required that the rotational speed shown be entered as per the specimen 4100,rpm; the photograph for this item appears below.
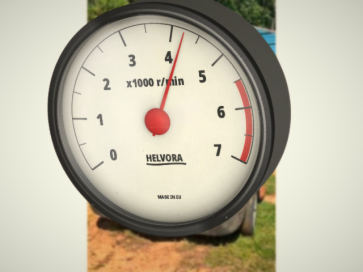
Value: 4250,rpm
